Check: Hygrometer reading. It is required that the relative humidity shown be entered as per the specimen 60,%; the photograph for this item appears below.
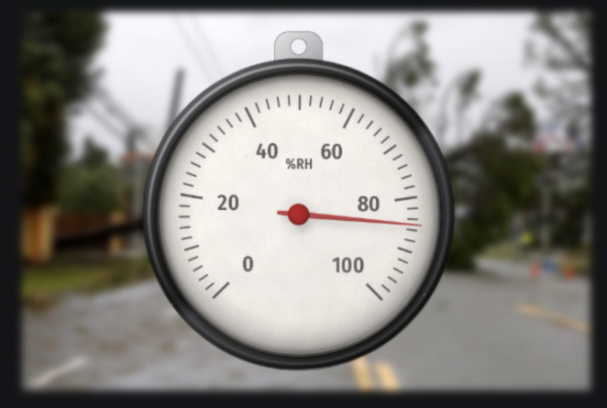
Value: 85,%
